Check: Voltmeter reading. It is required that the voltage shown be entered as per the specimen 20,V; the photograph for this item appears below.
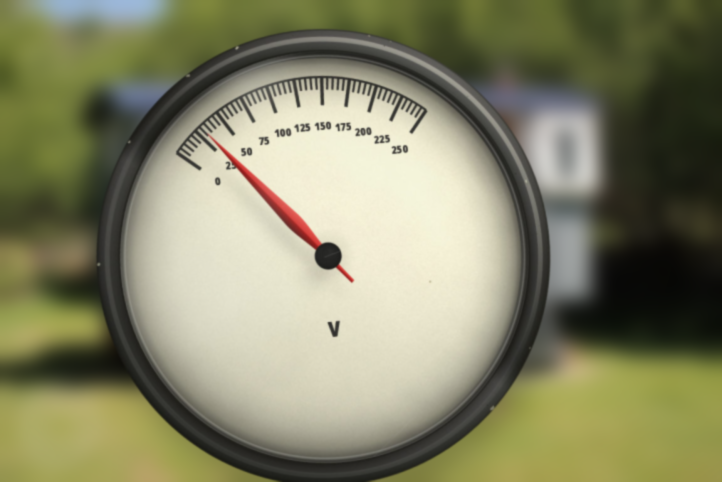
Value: 30,V
